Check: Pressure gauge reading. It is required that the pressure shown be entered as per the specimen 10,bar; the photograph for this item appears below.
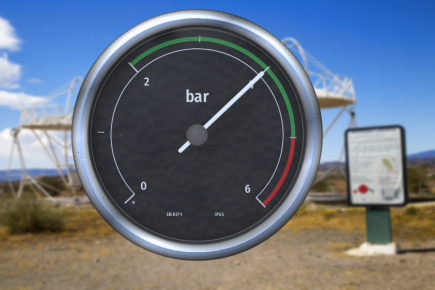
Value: 4,bar
